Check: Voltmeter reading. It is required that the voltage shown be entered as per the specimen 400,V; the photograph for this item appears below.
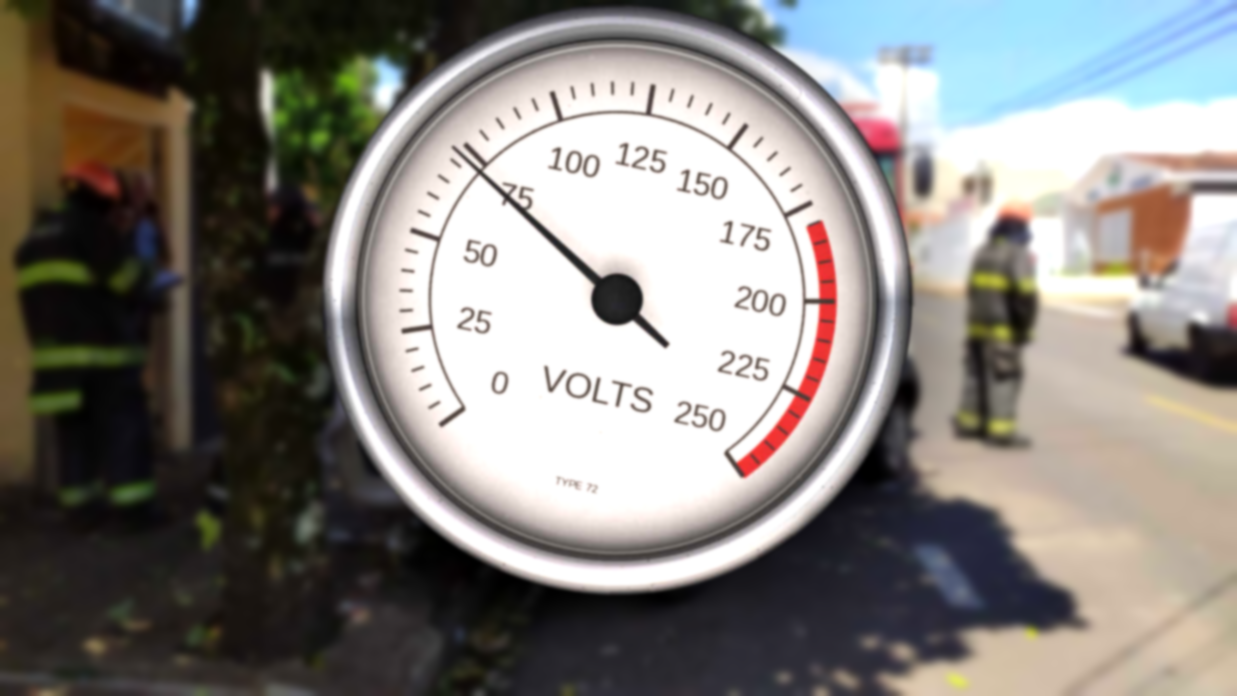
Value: 72.5,V
